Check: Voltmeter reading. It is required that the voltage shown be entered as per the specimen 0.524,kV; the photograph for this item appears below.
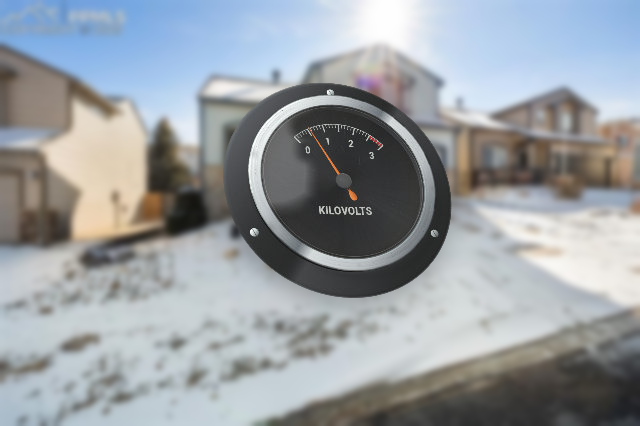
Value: 0.5,kV
